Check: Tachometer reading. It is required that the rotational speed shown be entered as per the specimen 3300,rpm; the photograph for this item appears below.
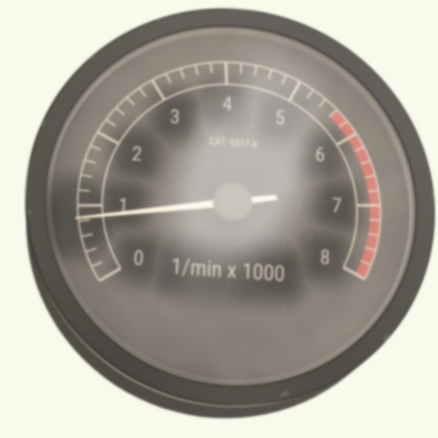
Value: 800,rpm
